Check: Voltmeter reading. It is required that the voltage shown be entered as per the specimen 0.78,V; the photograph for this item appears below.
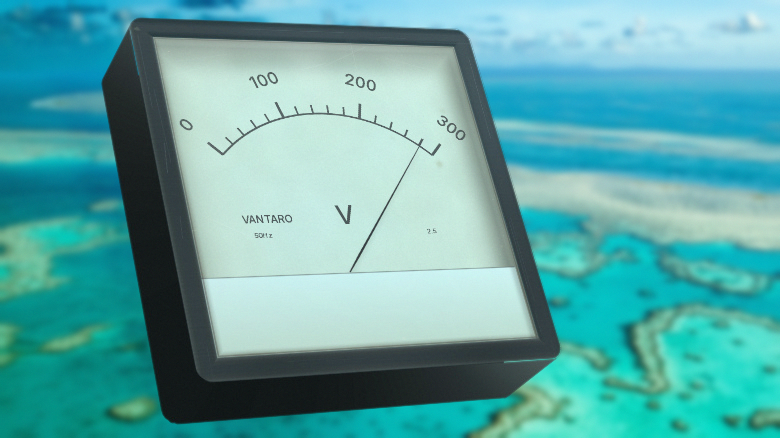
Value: 280,V
